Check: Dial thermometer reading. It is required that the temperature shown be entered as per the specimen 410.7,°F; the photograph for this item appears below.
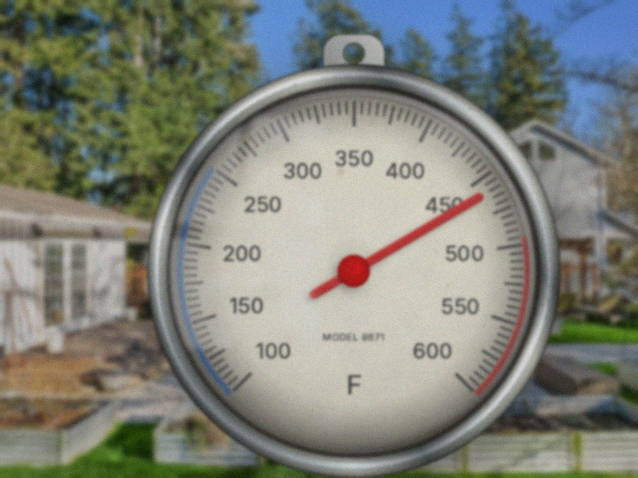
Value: 460,°F
